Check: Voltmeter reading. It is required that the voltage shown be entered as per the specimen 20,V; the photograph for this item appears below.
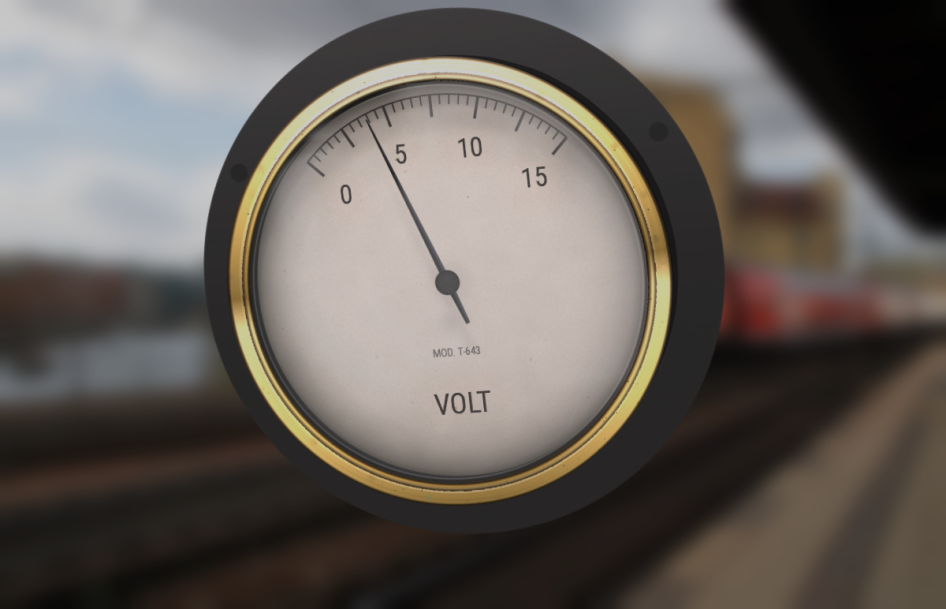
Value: 4,V
